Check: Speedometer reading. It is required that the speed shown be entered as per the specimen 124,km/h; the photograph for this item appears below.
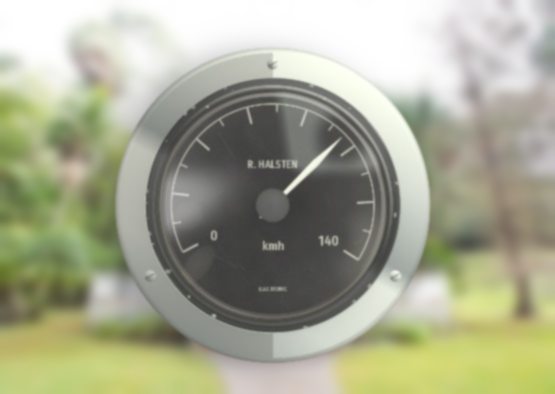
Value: 95,km/h
